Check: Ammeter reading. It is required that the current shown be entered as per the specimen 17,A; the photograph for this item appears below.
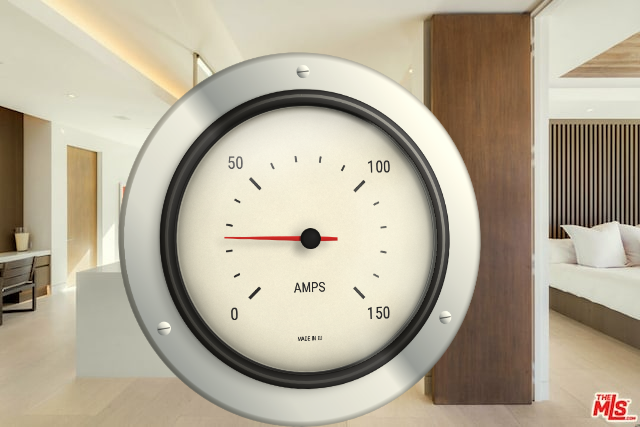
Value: 25,A
